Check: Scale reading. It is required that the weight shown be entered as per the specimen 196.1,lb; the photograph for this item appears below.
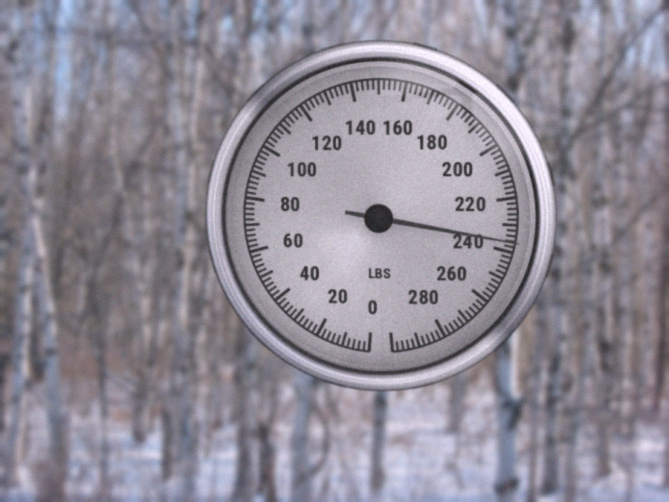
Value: 236,lb
